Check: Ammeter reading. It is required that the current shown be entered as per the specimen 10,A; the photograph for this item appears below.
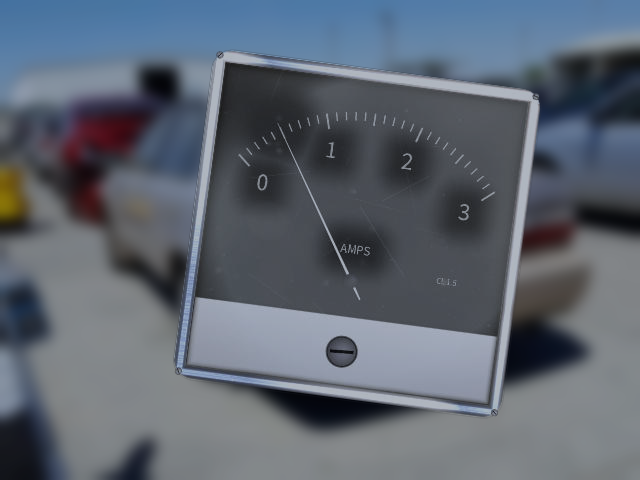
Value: 0.5,A
